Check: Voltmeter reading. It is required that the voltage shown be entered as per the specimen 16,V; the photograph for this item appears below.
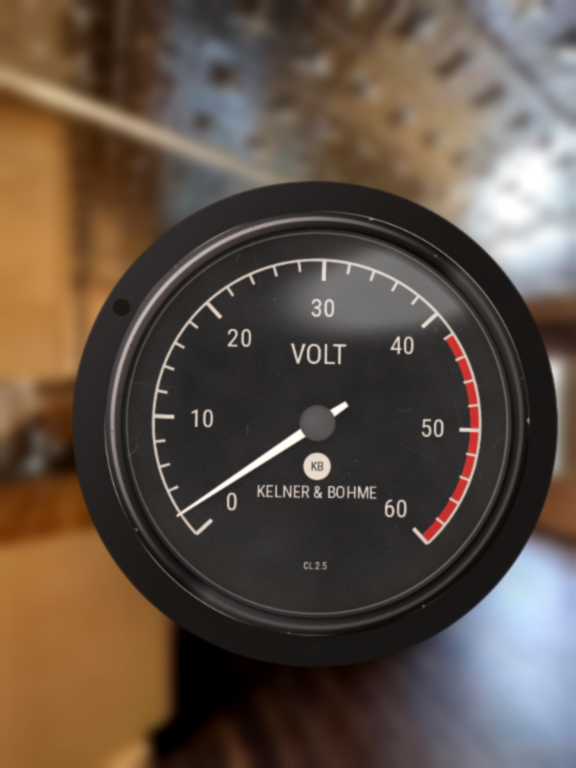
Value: 2,V
